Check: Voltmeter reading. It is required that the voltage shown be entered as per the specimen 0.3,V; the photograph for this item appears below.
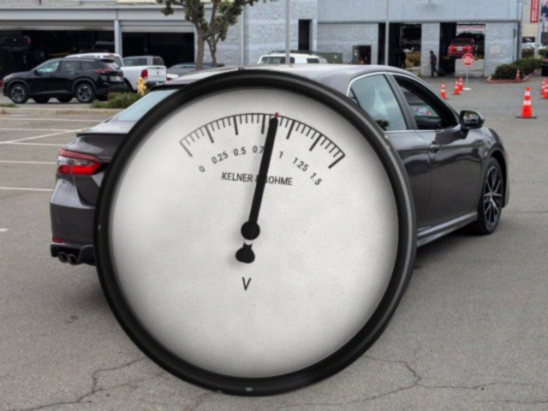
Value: 0.85,V
